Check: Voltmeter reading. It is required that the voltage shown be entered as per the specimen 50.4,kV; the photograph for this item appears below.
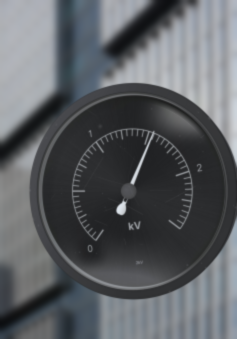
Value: 1.55,kV
